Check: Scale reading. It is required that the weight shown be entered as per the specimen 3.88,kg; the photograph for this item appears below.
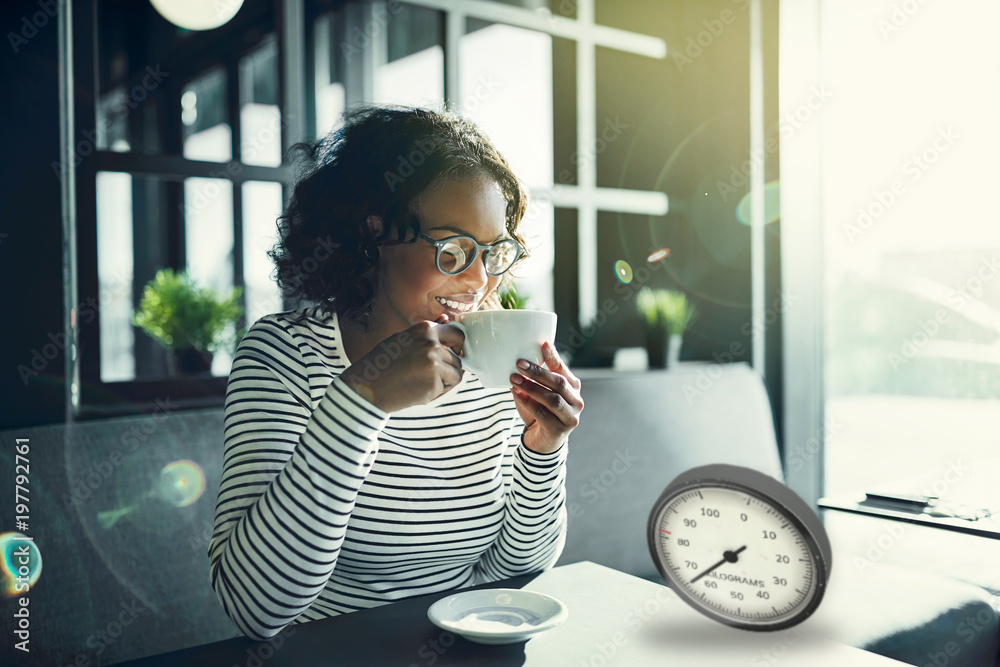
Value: 65,kg
